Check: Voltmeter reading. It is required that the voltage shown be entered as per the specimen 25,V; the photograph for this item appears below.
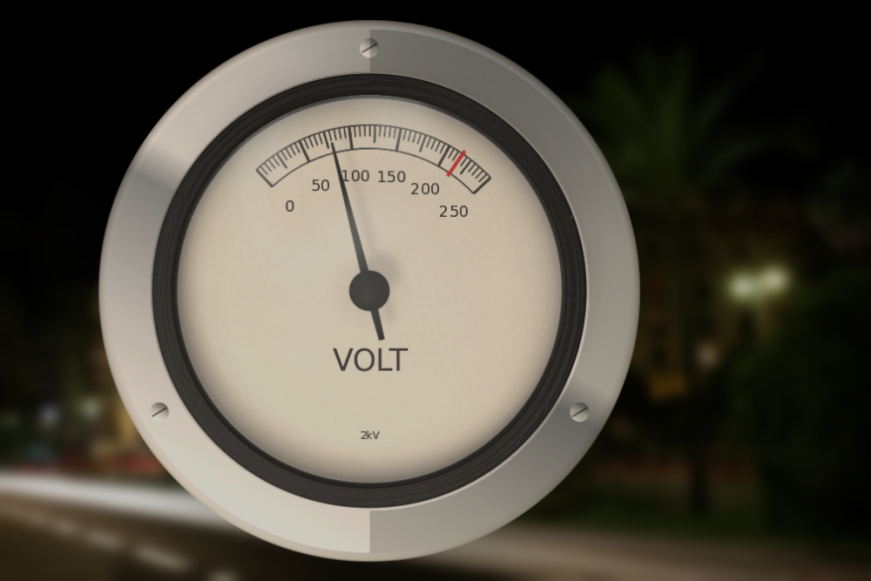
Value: 80,V
